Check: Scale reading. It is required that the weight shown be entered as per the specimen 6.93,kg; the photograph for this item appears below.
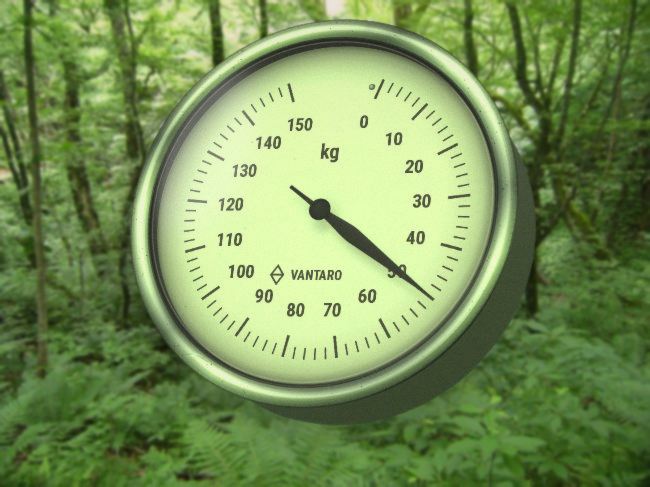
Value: 50,kg
